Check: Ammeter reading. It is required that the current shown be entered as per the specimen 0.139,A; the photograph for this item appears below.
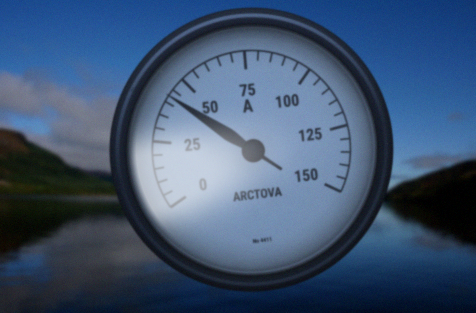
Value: 42.5,A
